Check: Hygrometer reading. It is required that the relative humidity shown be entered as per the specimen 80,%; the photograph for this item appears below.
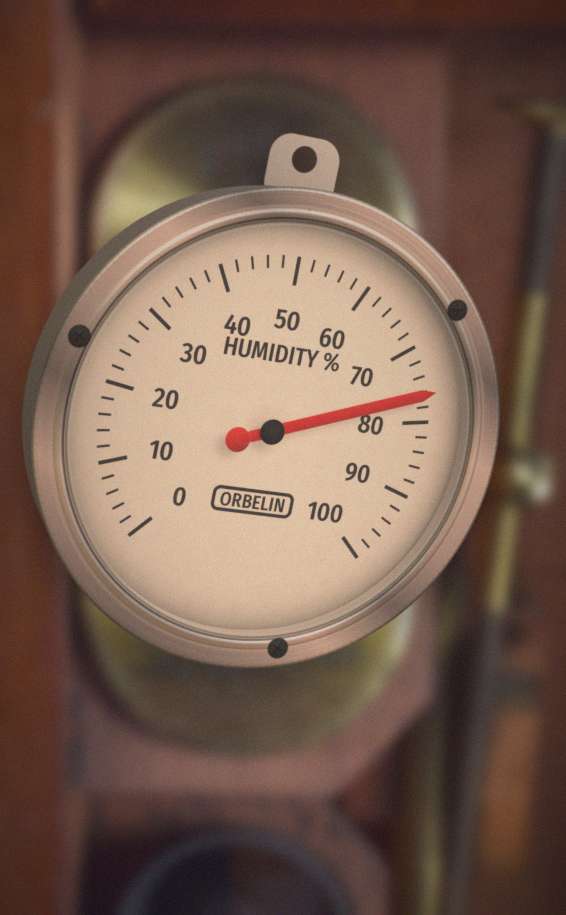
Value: 76,%
